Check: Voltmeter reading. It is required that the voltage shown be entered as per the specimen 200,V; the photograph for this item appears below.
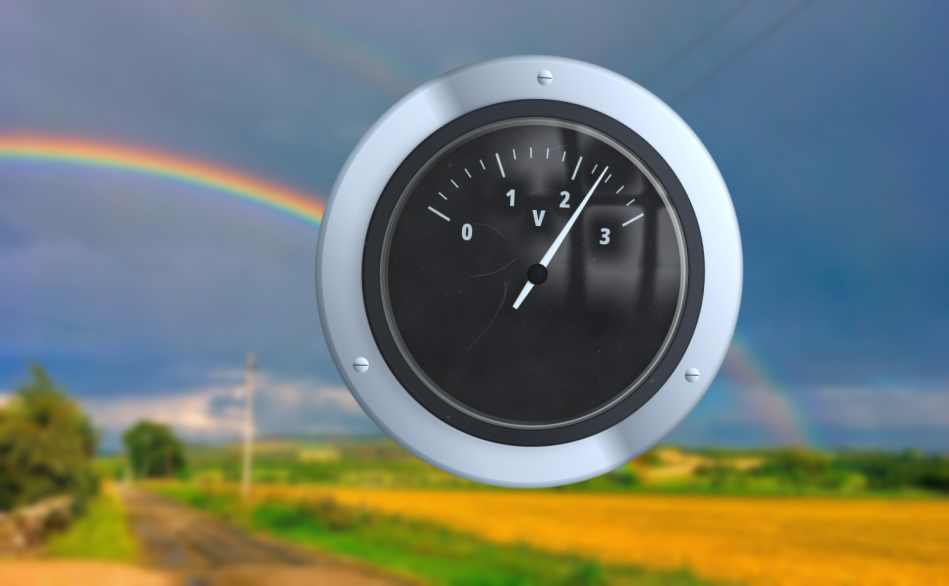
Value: 2.3,V
